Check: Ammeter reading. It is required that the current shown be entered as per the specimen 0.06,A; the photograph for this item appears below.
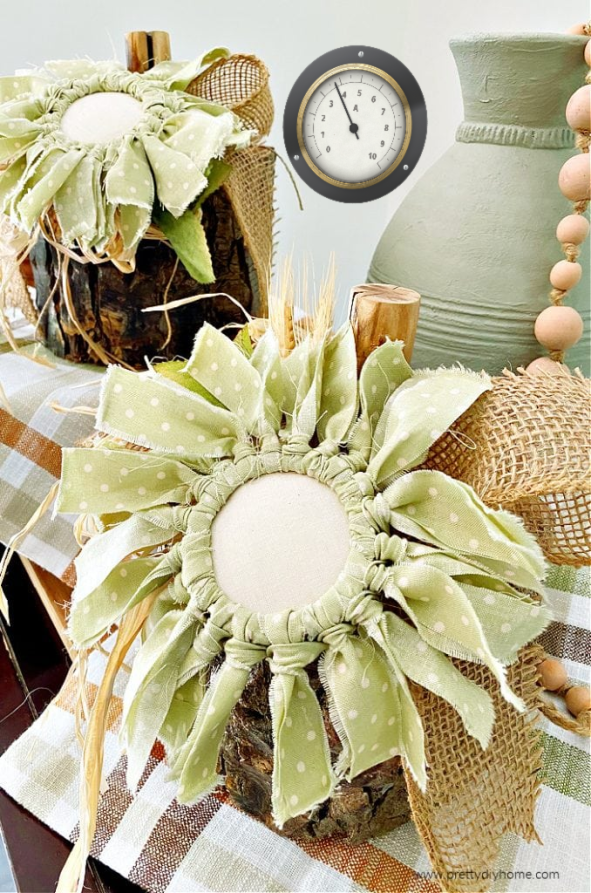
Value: 3.75,A
